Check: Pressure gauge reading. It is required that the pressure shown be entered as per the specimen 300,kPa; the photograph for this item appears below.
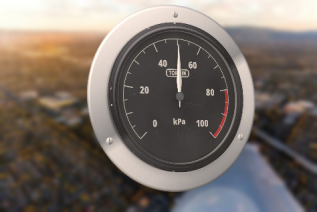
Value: 50,kPa
